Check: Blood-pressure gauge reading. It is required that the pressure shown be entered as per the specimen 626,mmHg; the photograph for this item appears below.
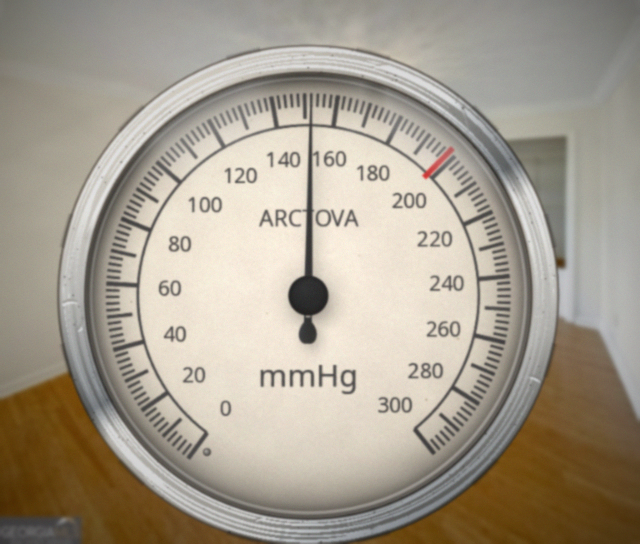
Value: 152,mmHg
